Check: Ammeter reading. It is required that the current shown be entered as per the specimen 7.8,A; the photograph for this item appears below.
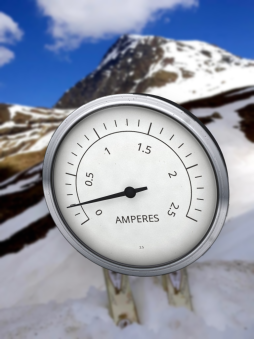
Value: 0.2,A
